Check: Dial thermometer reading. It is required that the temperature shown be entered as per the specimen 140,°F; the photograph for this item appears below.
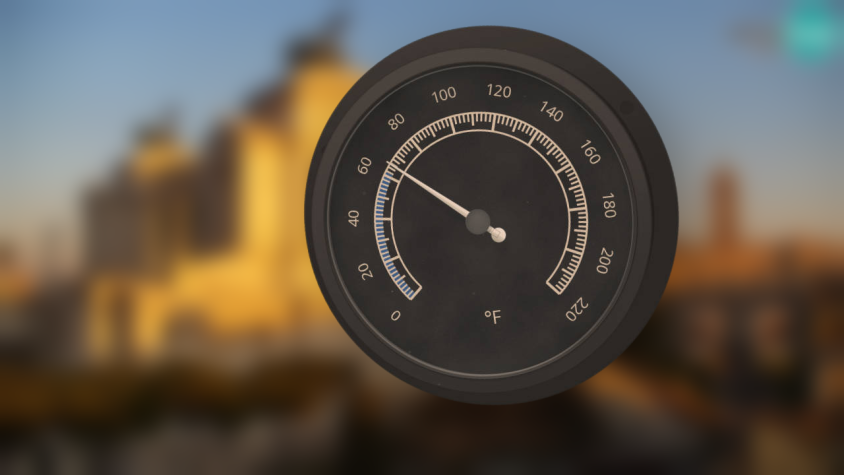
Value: 66,°F
